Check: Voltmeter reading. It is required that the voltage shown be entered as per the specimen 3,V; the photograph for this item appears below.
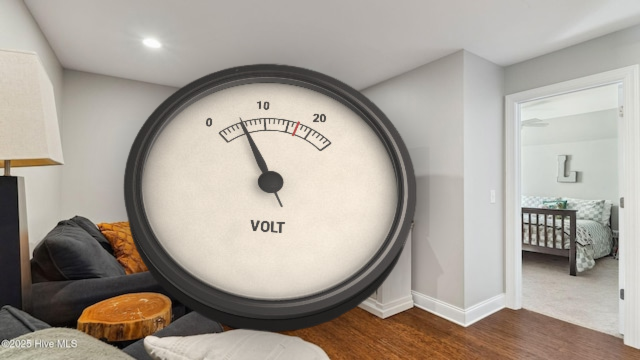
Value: 5,V
